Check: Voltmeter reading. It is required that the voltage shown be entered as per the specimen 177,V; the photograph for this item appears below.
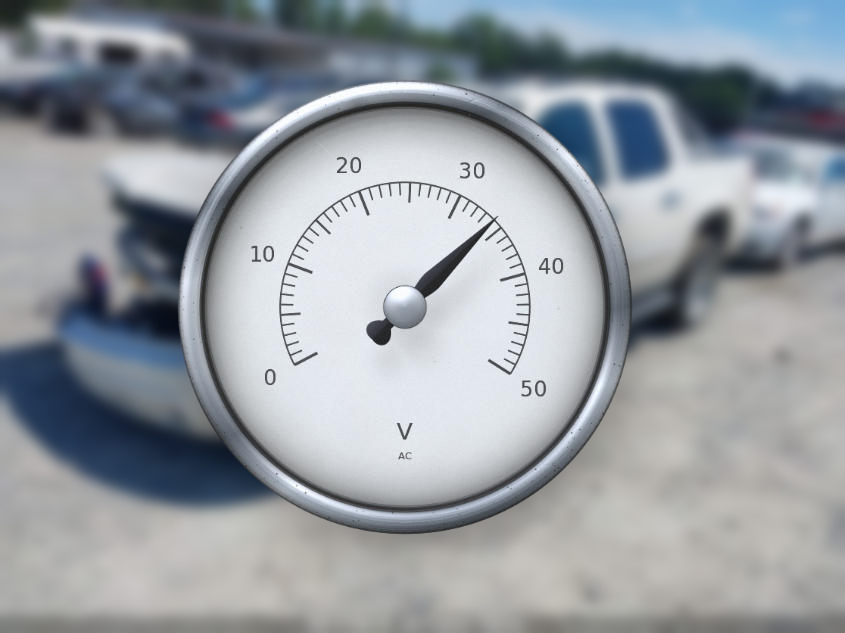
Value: 34,V
